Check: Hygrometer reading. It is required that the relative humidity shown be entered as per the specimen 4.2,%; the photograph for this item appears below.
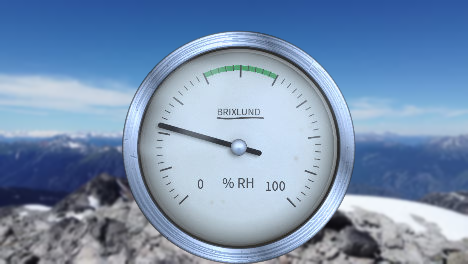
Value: 22,%
